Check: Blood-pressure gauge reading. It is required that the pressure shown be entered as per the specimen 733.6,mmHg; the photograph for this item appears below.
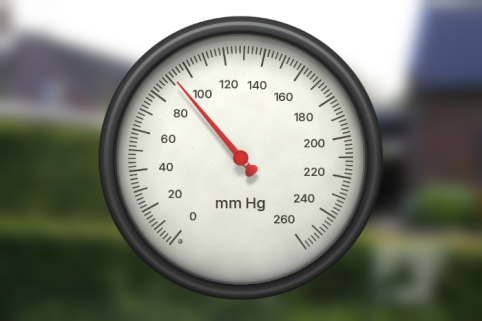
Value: 92,mmHg
